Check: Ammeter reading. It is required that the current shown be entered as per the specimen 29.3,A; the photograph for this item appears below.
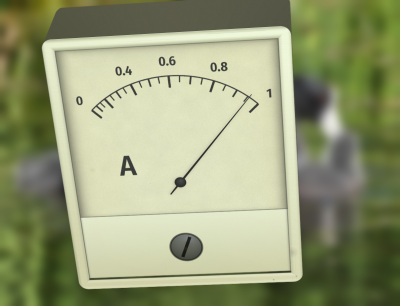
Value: 0.95,A
